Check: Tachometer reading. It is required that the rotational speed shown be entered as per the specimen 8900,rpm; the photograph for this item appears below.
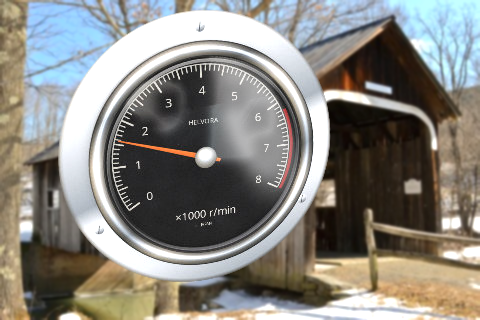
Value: 1600,rpm
